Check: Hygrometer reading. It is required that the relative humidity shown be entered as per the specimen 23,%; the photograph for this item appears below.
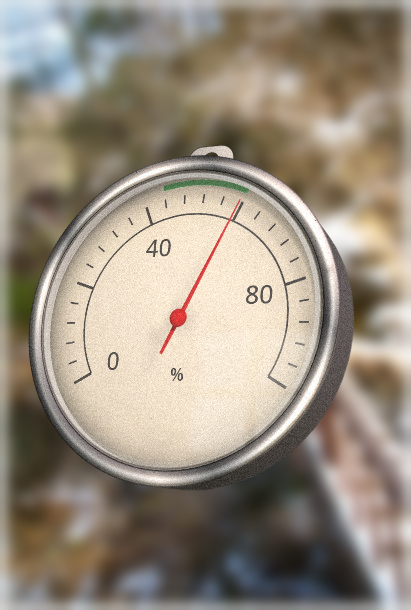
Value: 60,%
